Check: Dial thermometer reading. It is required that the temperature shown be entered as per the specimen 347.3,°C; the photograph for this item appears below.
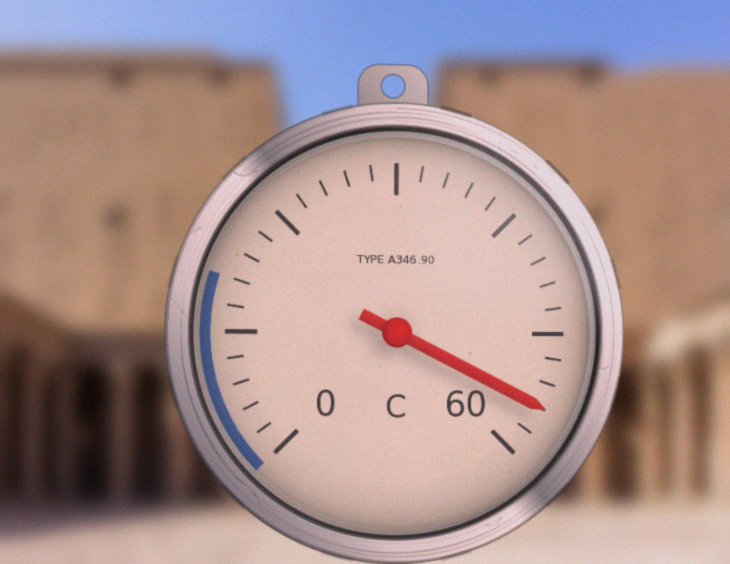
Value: 56,°C
